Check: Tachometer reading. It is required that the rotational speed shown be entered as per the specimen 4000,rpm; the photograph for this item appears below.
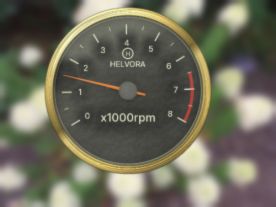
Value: 1500,rpm
